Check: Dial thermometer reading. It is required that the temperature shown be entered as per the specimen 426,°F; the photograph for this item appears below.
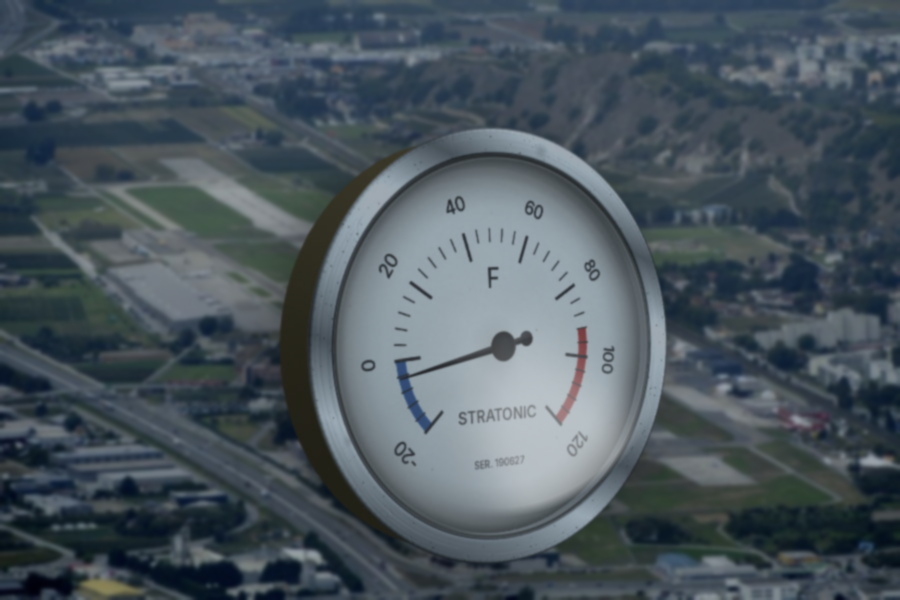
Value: -4,°F
